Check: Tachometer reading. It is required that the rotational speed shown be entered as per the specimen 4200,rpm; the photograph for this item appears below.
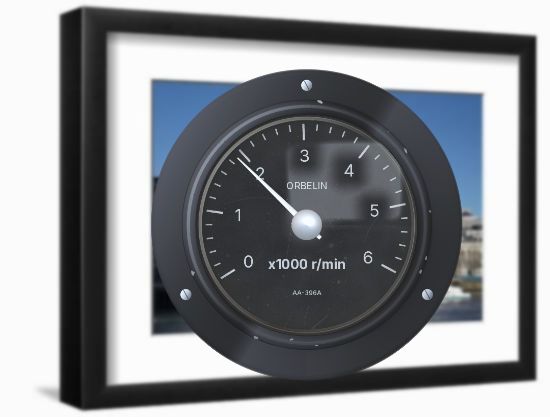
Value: 1900,rpm
